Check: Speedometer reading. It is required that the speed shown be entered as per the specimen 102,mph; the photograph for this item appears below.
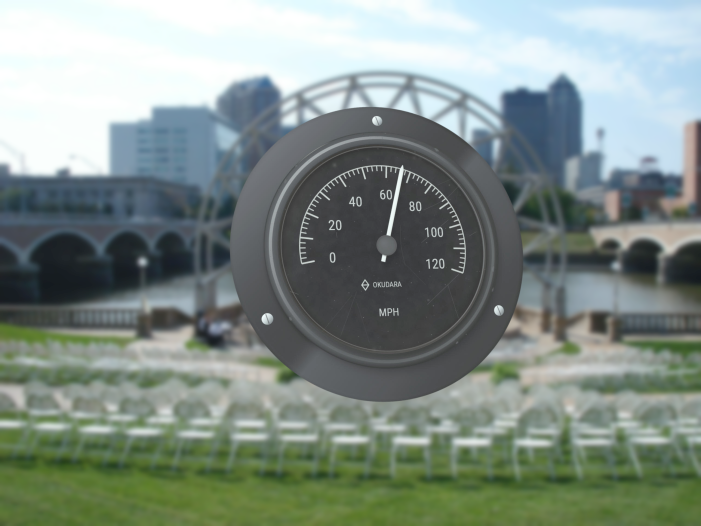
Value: 66,mph
